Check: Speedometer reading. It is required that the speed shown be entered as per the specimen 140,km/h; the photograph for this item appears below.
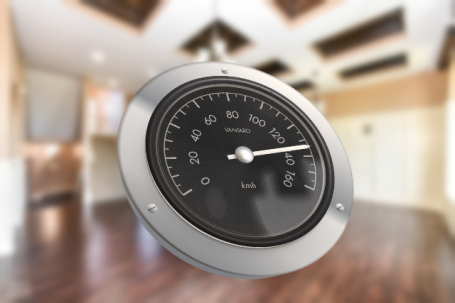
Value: 135,km/h
